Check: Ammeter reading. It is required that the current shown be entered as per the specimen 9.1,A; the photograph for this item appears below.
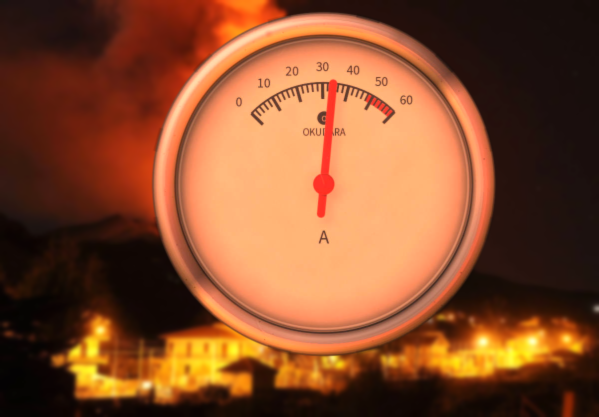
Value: 34,A
